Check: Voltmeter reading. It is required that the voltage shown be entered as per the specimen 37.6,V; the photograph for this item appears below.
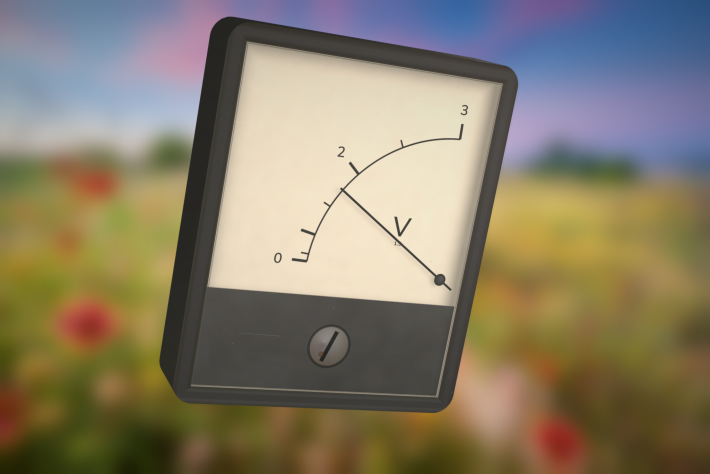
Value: 1.75,V
